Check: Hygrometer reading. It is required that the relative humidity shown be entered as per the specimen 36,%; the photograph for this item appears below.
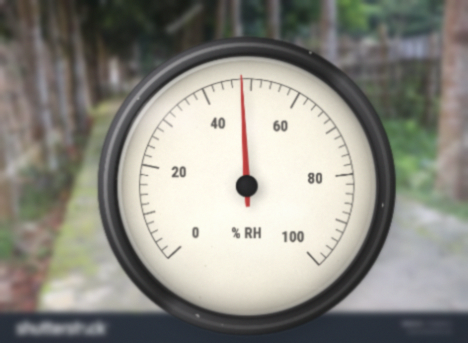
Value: 48,%
